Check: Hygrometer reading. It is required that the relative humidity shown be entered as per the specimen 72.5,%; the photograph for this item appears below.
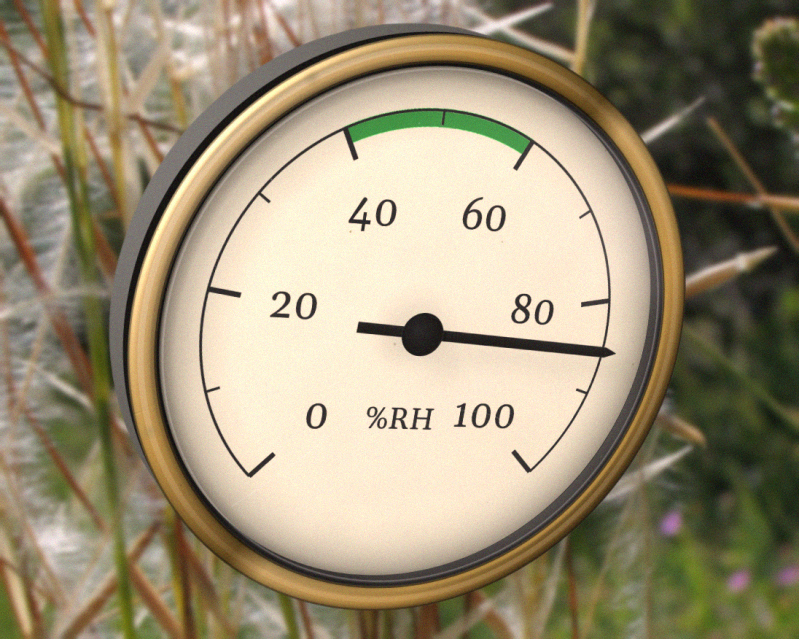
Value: 85,%
